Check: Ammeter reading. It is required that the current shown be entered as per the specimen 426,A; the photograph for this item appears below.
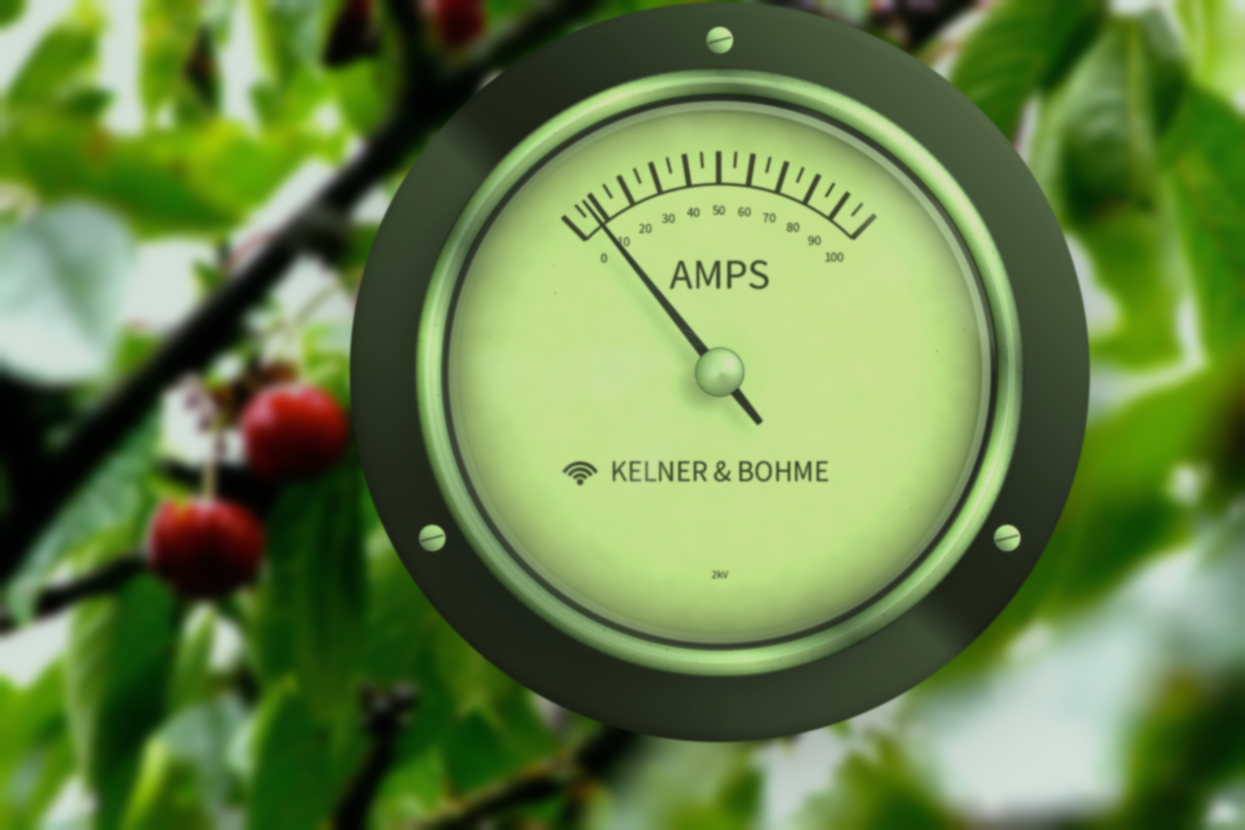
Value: 7.5,A
